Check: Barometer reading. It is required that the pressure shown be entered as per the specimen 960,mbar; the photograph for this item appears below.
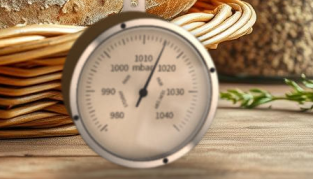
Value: 1015,mbar
